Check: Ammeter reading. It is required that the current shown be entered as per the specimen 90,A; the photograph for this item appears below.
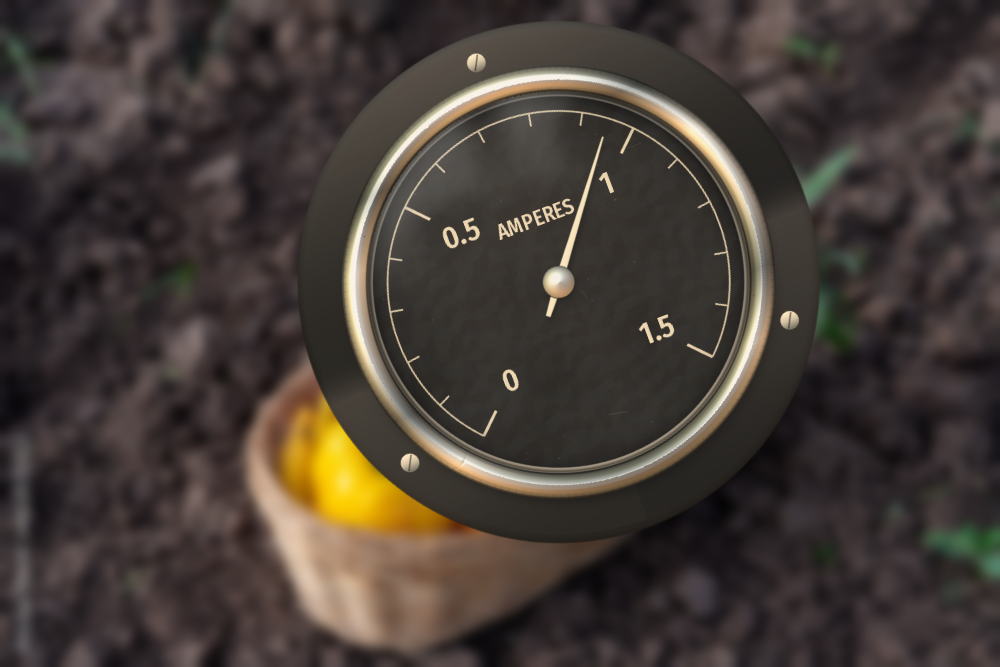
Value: 0.95,A
